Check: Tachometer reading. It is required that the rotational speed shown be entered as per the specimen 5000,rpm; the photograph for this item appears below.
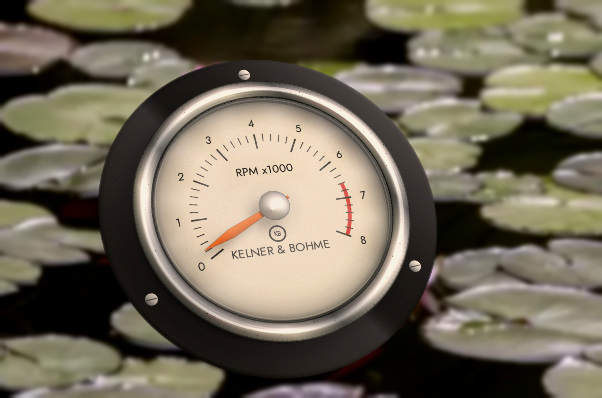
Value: 200,rpm
